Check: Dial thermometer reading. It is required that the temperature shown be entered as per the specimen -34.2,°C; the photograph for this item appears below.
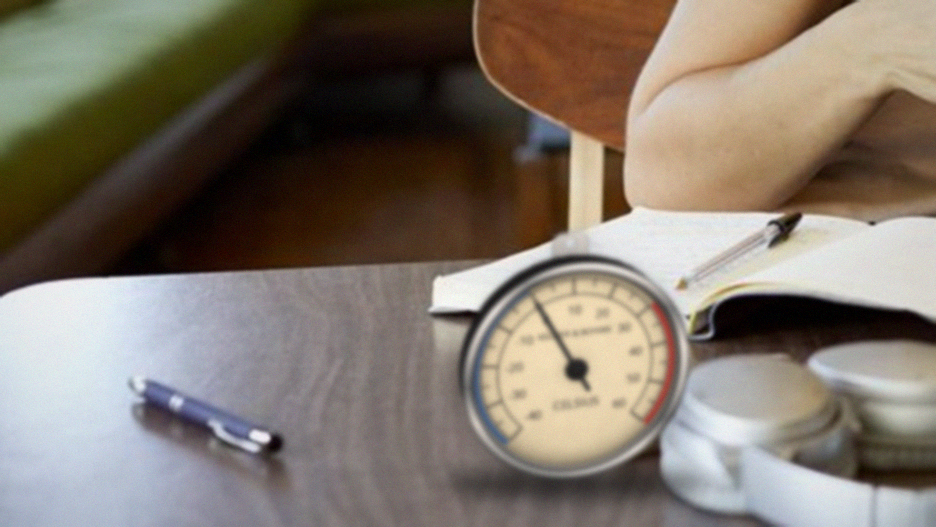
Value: 0,°C
